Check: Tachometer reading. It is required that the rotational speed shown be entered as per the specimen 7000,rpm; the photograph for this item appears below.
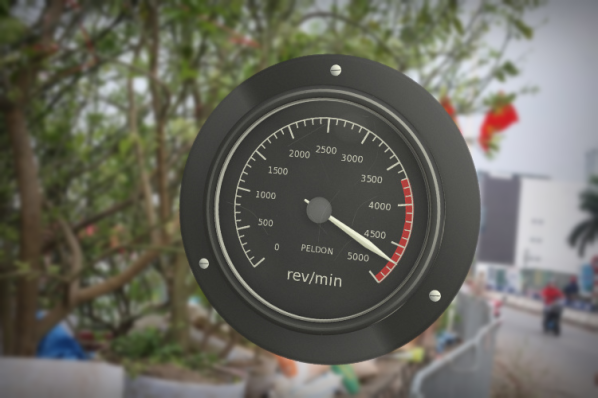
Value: 4700,rpm
